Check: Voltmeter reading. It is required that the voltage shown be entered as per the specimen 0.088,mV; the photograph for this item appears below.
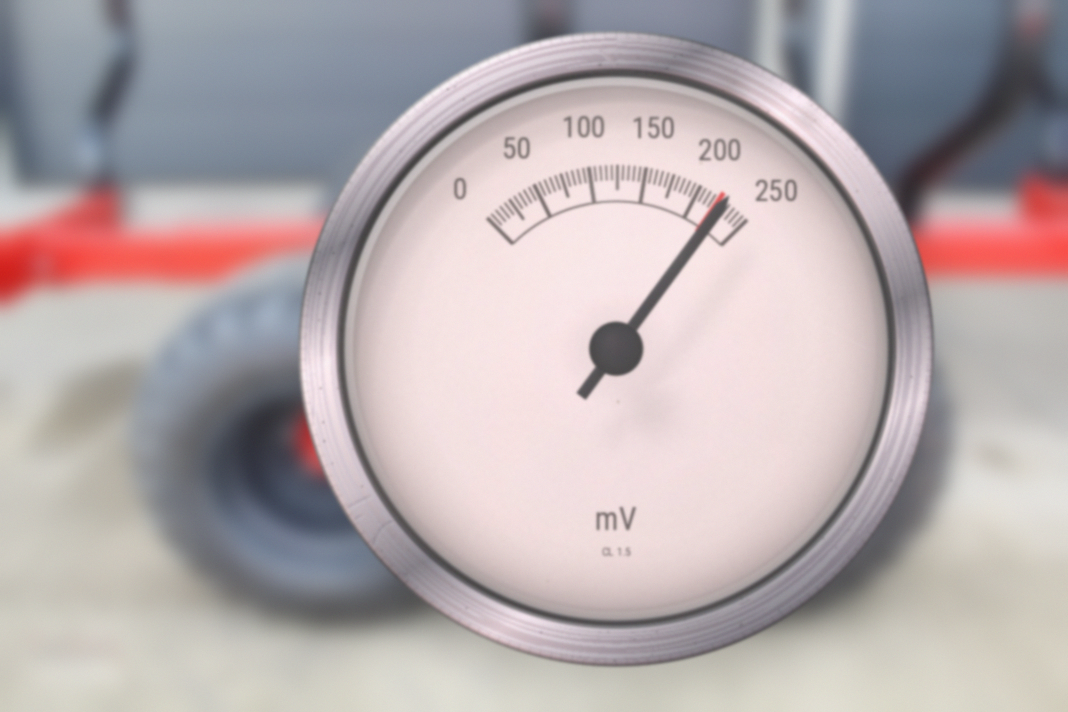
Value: 225,mV
